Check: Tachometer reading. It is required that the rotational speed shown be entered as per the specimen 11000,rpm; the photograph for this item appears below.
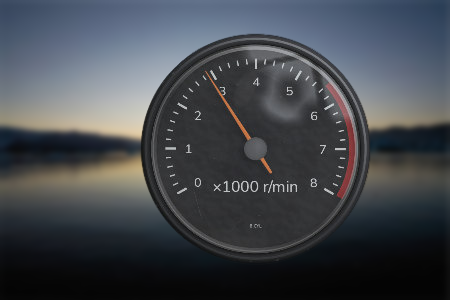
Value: 2900,rpm
